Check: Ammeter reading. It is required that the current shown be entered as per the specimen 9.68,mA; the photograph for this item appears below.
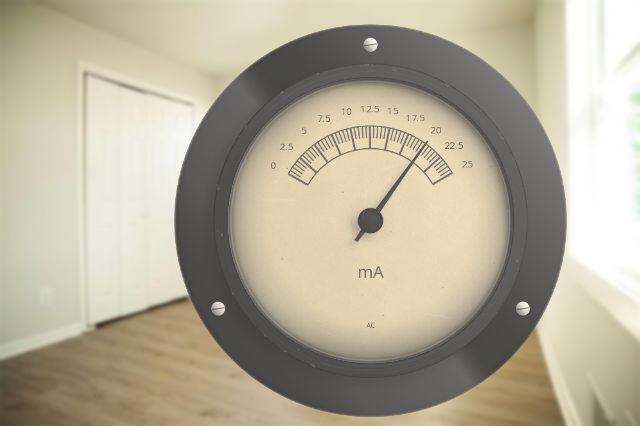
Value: 20,mA
